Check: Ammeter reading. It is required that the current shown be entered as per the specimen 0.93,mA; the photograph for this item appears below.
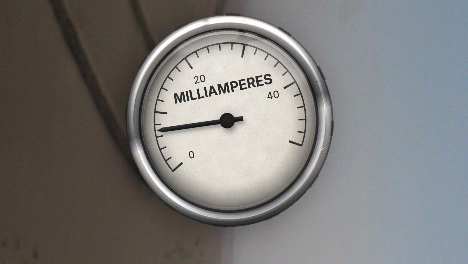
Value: 7,mA
